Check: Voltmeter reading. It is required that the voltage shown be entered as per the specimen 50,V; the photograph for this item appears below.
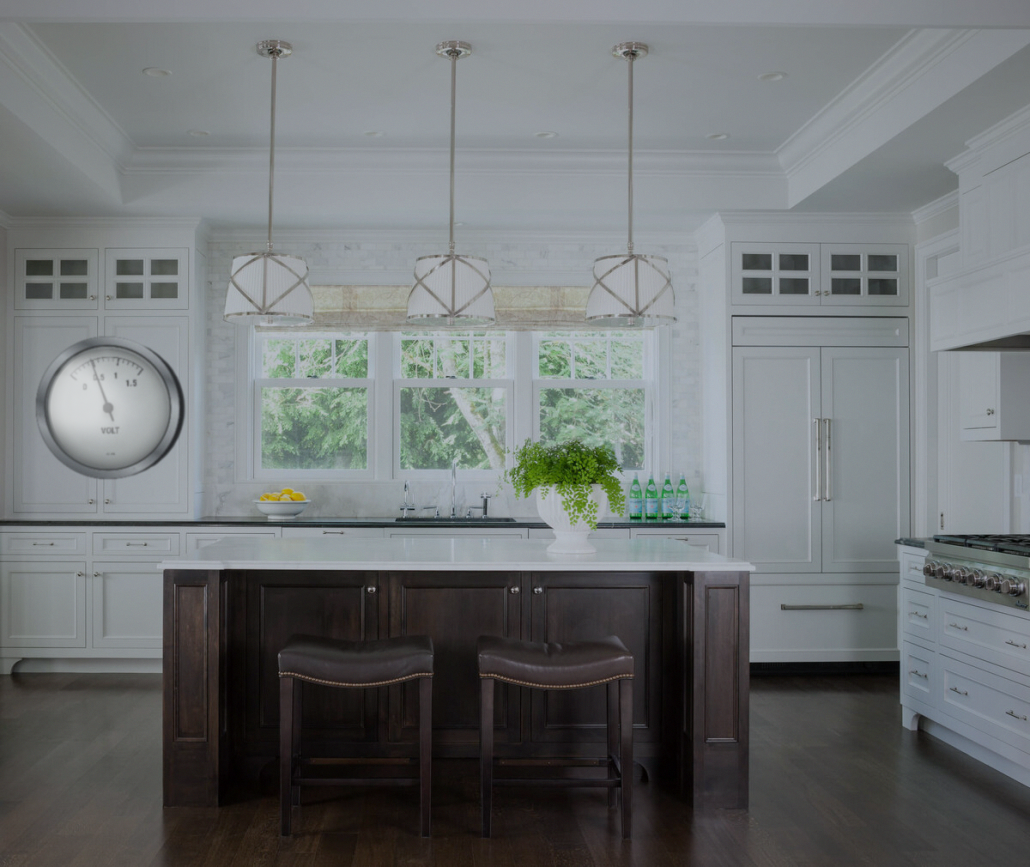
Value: 0.5,V
